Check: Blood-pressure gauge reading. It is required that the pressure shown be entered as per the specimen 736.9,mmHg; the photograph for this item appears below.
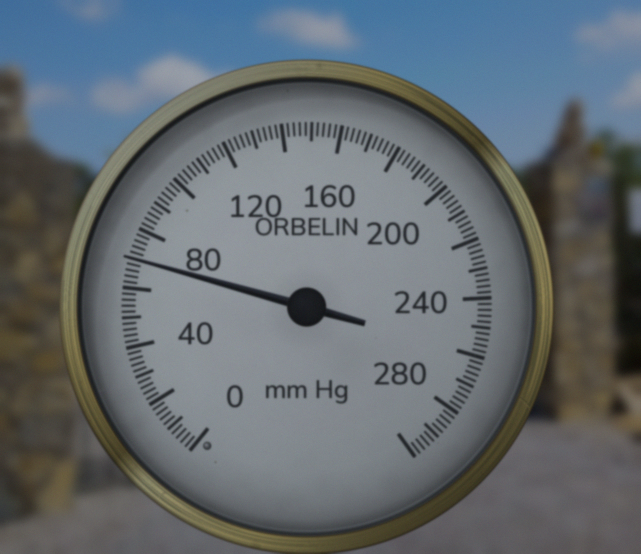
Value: 70,mmHg
